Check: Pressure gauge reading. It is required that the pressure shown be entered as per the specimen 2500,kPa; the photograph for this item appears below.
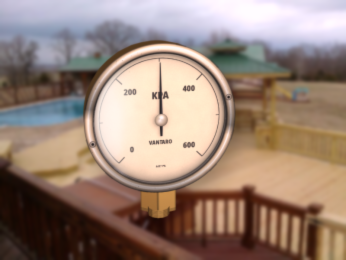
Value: 300,kPa
